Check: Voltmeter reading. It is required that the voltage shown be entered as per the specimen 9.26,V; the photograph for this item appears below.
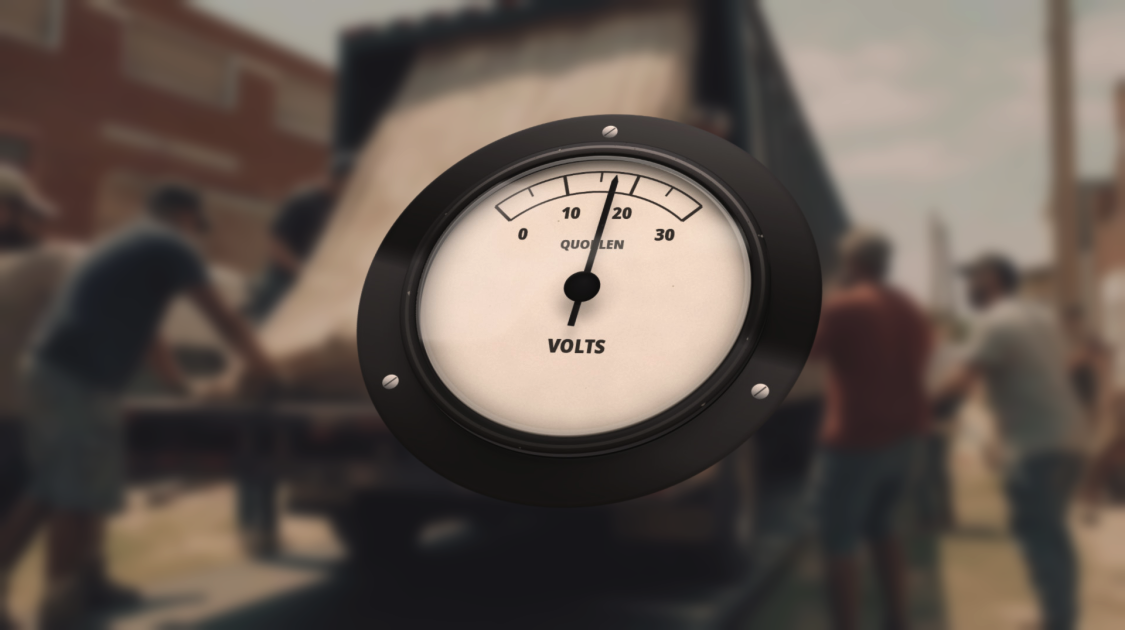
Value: 17.5,V
